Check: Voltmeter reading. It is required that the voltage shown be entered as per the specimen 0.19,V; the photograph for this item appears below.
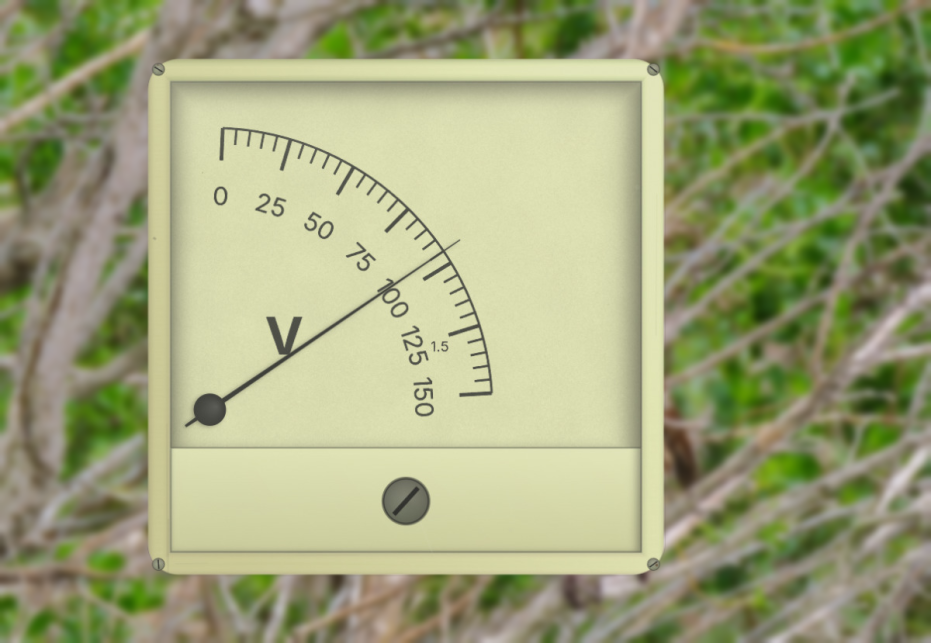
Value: 95,V
